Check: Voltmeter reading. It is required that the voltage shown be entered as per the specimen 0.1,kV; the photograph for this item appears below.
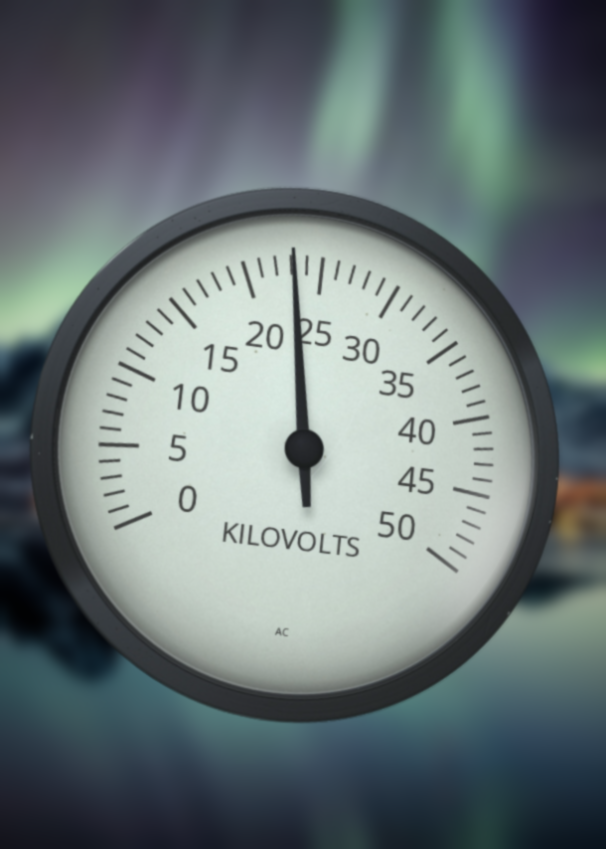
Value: 23,kV
